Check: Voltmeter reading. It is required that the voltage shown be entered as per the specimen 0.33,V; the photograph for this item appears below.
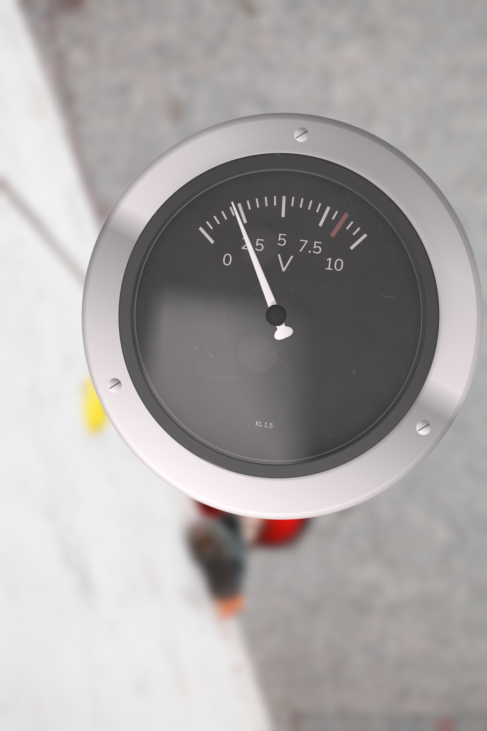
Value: 2.25,V
